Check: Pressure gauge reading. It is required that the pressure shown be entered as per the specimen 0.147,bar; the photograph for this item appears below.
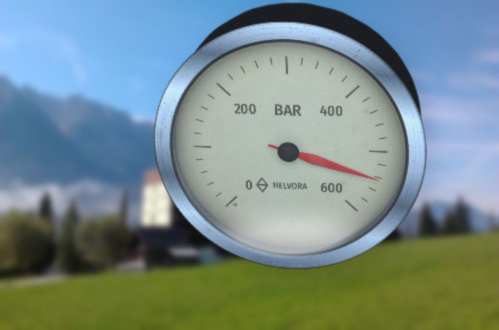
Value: 540,bar
